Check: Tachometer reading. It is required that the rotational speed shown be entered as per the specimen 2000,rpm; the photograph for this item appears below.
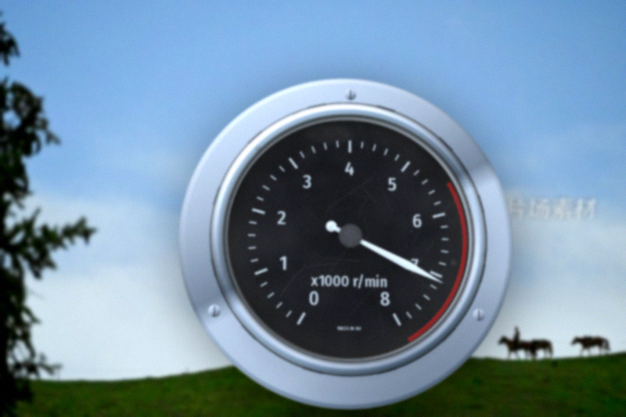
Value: 7100,rpm
